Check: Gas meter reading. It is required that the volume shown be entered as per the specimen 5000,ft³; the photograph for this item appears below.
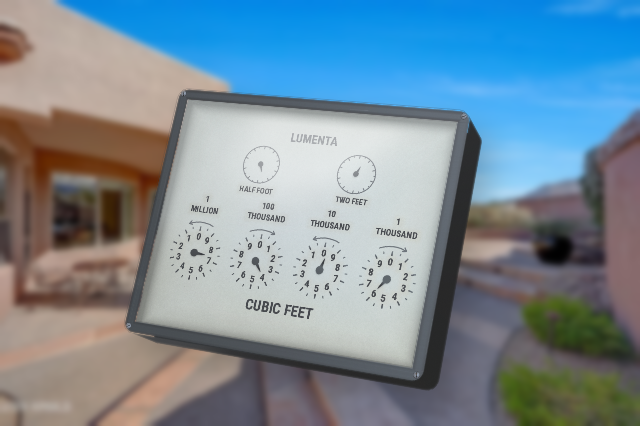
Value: 739600,ft³
